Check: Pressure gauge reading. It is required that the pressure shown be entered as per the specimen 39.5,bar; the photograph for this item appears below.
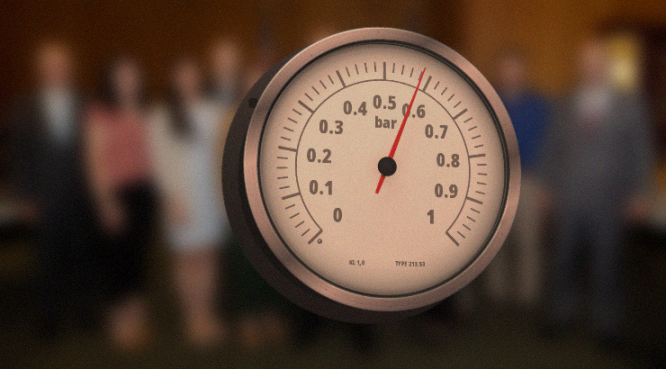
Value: 0.58,bar
